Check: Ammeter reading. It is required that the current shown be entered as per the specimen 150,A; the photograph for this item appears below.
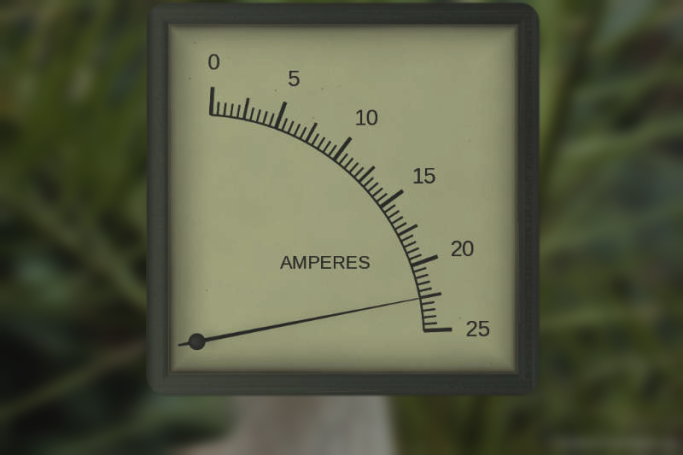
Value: 22.5,A
